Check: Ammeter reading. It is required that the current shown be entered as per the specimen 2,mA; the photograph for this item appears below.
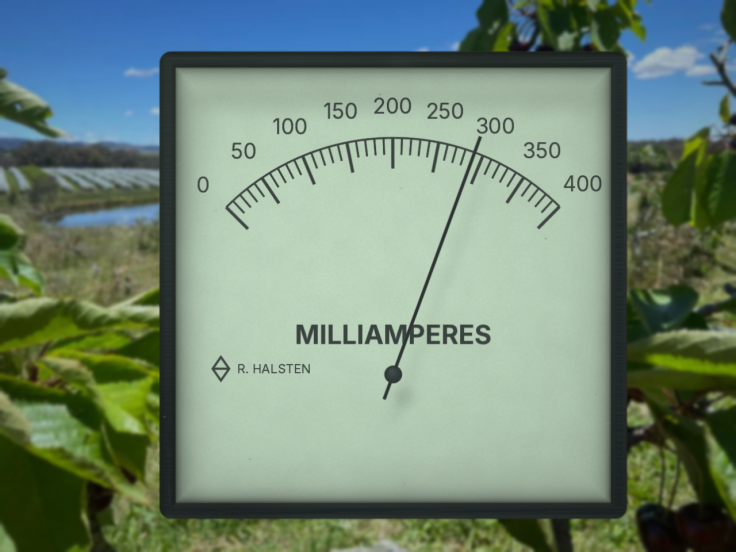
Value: 290,mA
